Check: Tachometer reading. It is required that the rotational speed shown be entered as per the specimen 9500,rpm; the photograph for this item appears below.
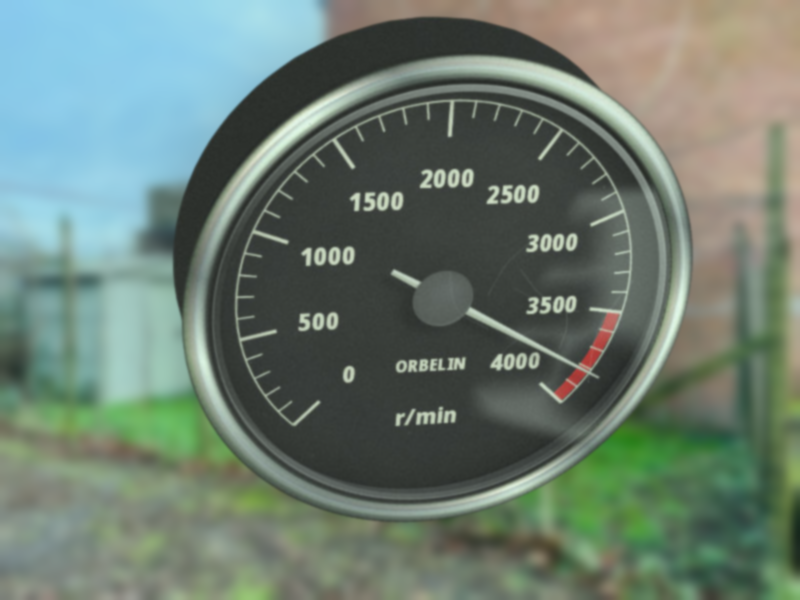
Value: 3800,rpm
